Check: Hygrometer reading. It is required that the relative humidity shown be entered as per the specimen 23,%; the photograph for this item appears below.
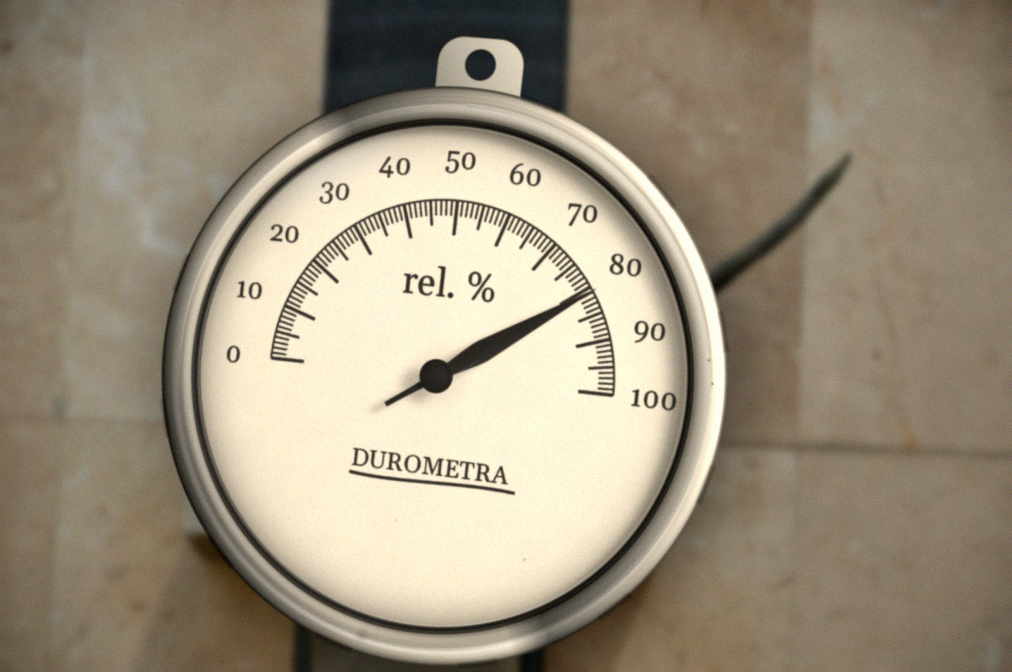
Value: 81,%
